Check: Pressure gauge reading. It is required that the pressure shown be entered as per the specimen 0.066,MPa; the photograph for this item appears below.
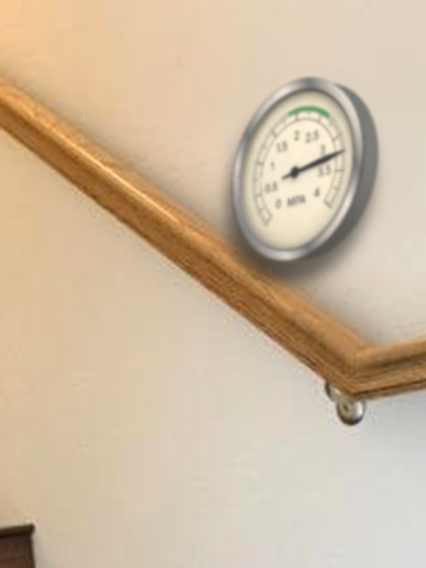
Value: 3.25,MPa
